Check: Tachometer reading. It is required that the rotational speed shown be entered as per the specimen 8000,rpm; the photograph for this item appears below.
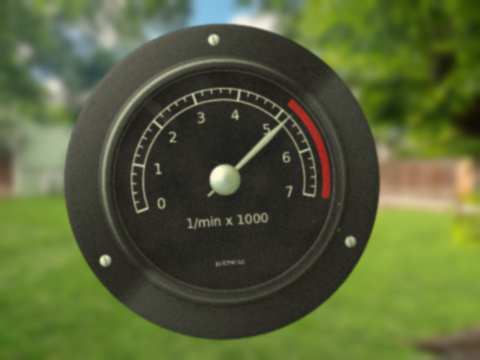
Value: 5200,rpm
